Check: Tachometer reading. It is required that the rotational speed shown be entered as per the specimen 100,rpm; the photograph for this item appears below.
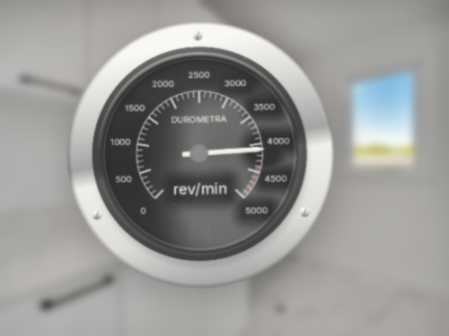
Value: 4100,rpm
